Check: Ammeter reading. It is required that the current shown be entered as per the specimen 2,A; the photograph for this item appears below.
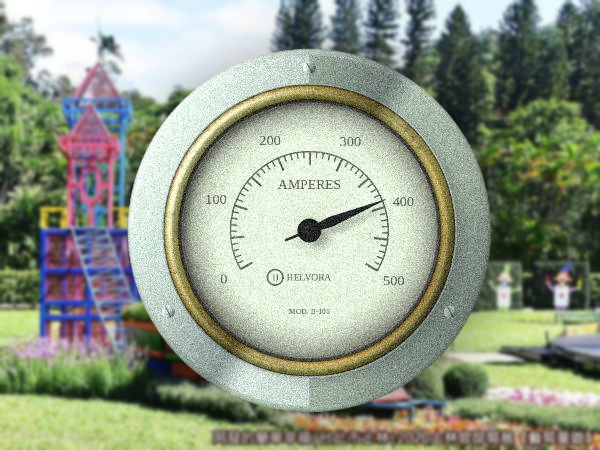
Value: 390,A
